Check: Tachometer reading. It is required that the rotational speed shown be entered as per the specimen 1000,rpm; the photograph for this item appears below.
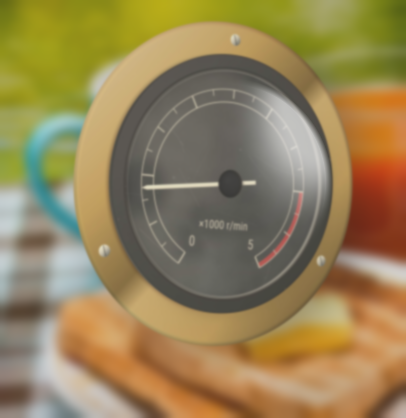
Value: 875,rpm
